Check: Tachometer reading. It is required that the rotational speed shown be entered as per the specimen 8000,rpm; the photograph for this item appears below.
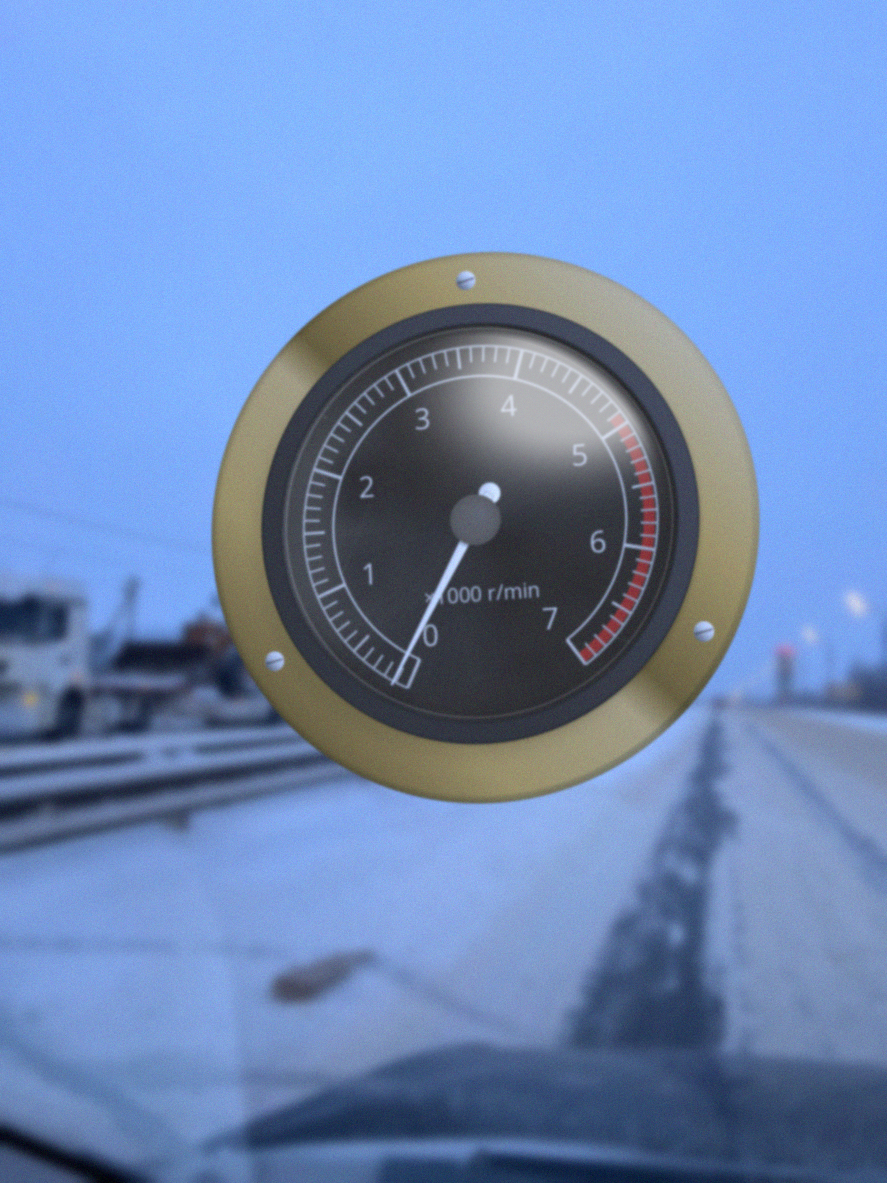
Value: 100,rpm
